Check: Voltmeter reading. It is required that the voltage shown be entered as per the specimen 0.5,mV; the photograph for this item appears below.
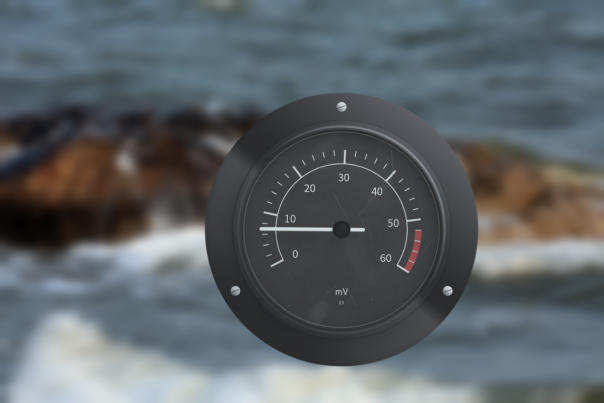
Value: 7,mV
